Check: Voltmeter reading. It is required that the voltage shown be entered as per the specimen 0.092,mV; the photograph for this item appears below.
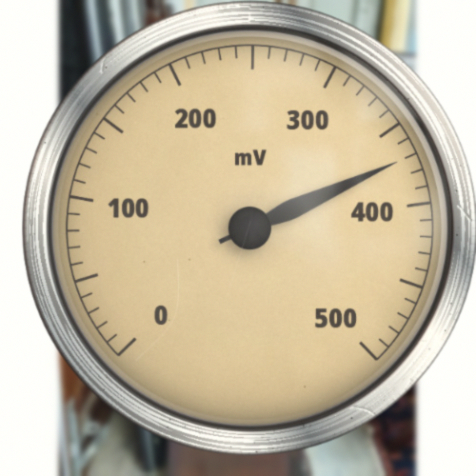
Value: 370,mV
